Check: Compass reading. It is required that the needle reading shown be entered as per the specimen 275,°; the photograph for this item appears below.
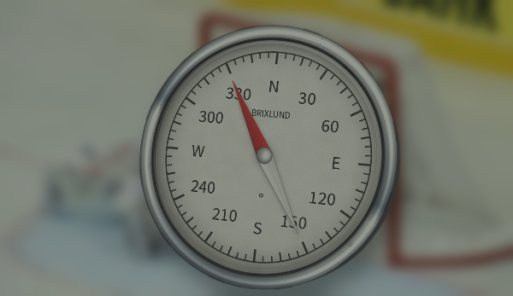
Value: 330,°
